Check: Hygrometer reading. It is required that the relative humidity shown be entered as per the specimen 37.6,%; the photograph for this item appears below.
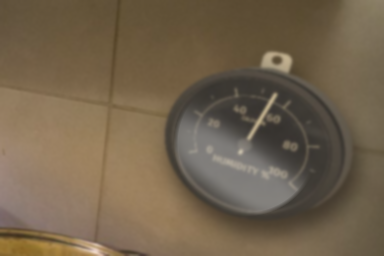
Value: 55,%
